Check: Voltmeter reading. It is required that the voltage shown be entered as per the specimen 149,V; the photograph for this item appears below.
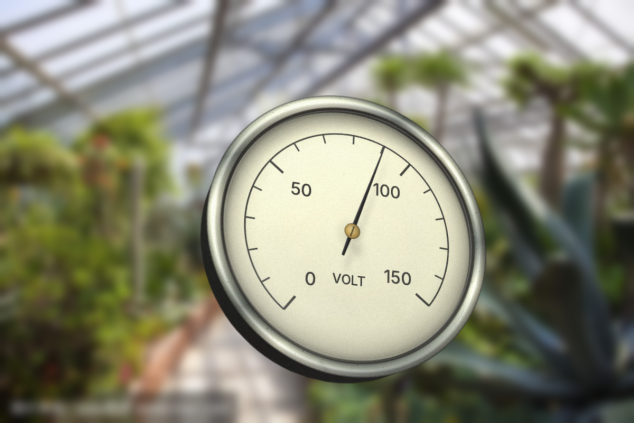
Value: 90,V
